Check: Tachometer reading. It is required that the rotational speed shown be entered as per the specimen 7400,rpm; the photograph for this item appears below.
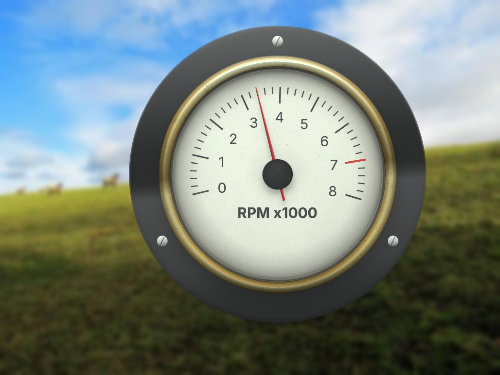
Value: 3400,rpm
